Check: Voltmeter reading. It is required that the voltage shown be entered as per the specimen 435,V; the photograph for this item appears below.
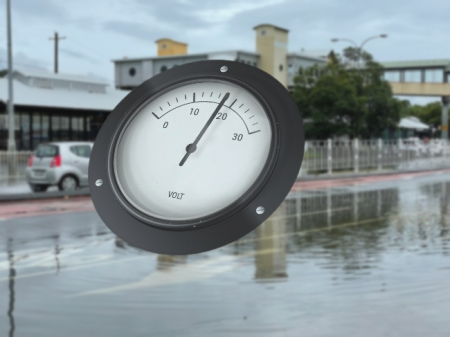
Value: 18,V
